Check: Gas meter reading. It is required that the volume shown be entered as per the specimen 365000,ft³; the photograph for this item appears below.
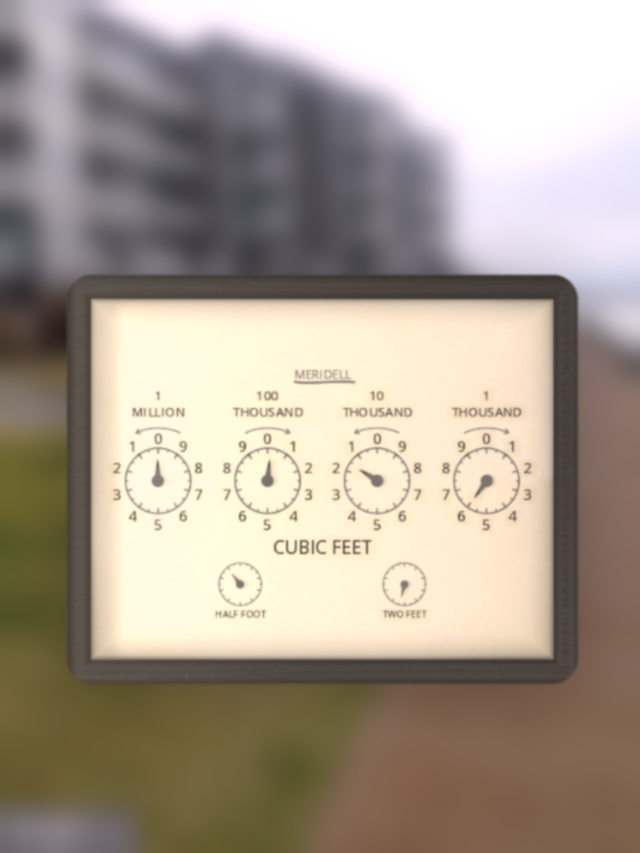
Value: 1600,ft³
